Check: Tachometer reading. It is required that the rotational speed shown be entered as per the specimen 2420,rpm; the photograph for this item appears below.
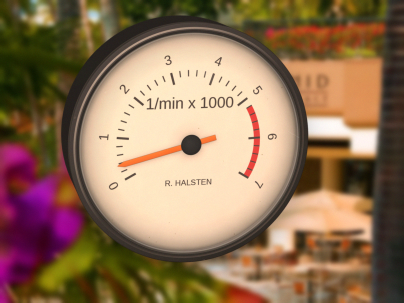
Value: 400,rpm
